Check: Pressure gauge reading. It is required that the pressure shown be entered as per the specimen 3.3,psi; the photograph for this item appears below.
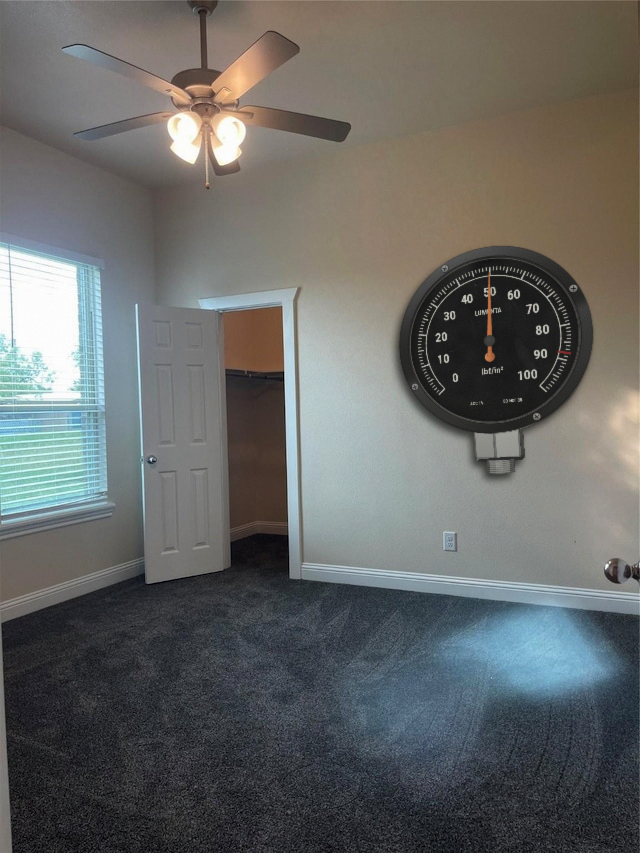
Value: 50,psi
